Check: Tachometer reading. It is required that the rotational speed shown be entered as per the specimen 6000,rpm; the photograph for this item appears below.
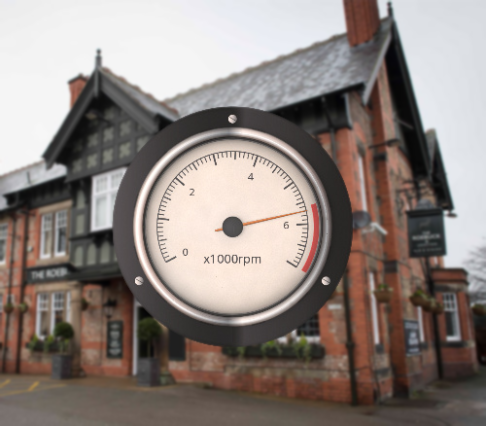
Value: 5700,rpm
